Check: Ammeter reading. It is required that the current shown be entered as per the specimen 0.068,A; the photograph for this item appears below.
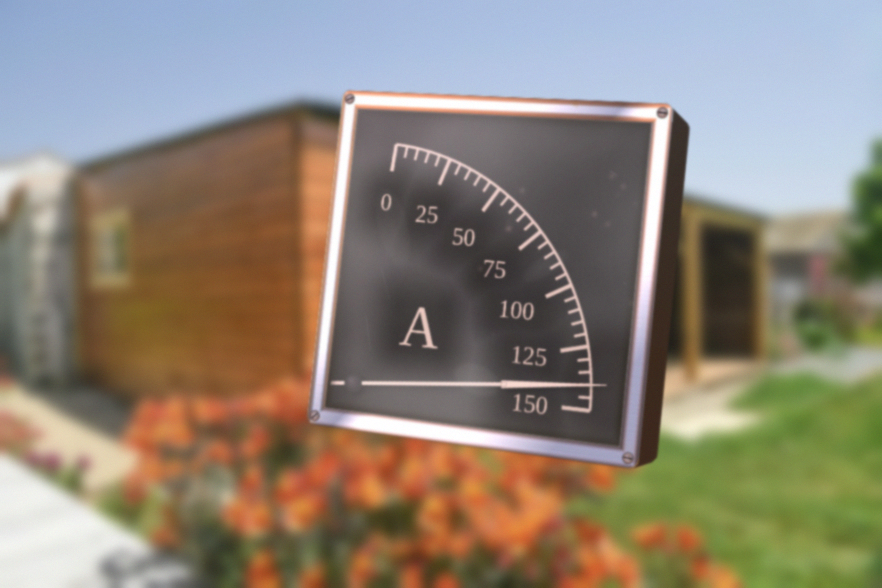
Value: 140,A
